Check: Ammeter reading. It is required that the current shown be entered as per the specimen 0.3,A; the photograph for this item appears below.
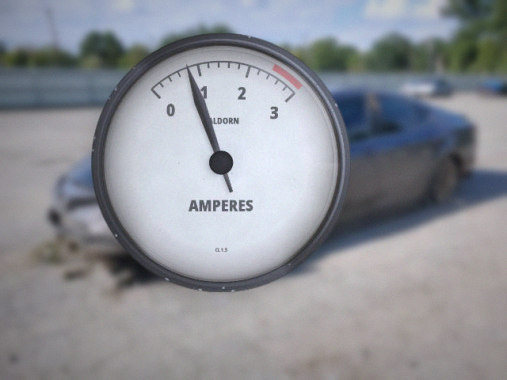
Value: 0.8,A
